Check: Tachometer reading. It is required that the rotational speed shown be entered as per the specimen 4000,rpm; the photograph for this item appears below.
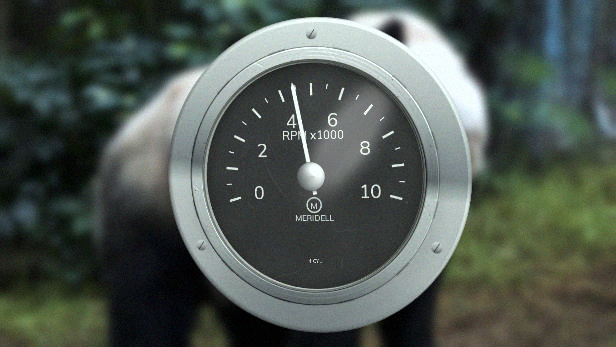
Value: 4500,rpm
